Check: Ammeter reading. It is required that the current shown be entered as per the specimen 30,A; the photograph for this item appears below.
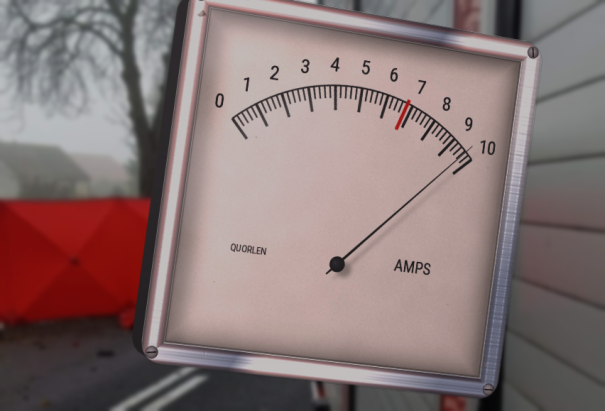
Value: 9.6,A
